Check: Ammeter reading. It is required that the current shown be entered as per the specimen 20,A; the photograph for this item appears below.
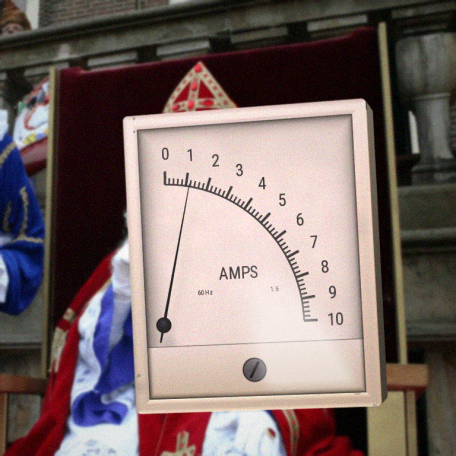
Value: 1.2,A
